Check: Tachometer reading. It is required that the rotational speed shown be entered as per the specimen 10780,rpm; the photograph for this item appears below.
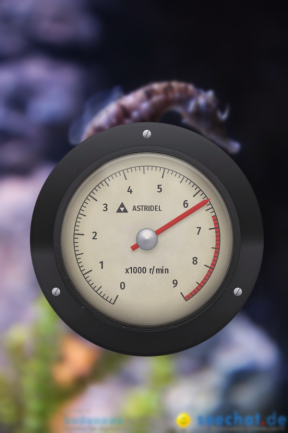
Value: 6300,rpm
